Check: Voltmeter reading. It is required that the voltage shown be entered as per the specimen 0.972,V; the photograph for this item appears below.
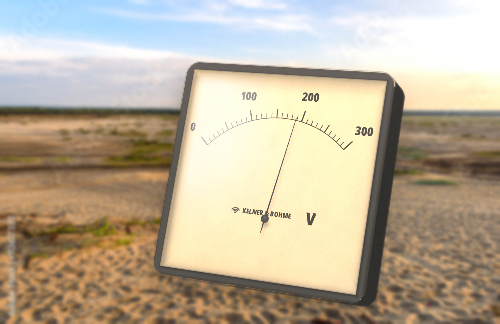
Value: 190,V
